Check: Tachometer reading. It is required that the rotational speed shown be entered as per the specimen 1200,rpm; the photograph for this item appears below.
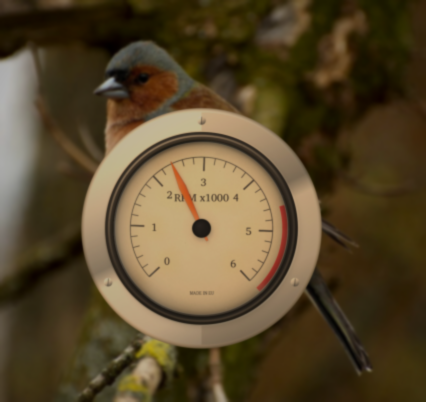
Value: 2400,rpm
